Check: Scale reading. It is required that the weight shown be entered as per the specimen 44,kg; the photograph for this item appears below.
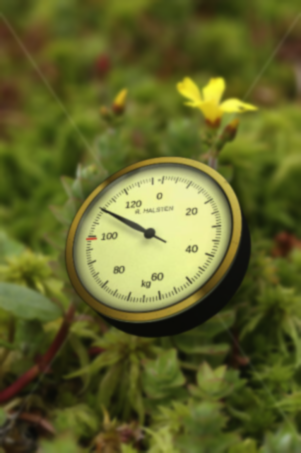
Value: 110,kg
